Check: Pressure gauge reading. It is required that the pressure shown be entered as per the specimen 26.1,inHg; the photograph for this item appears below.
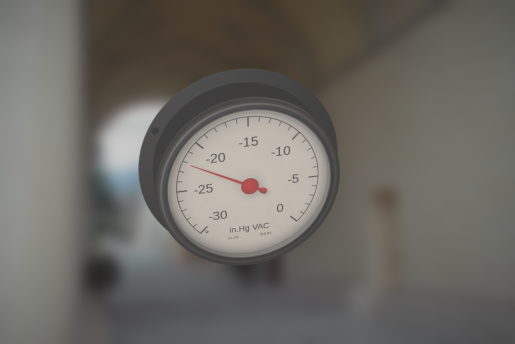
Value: -22,inHg
